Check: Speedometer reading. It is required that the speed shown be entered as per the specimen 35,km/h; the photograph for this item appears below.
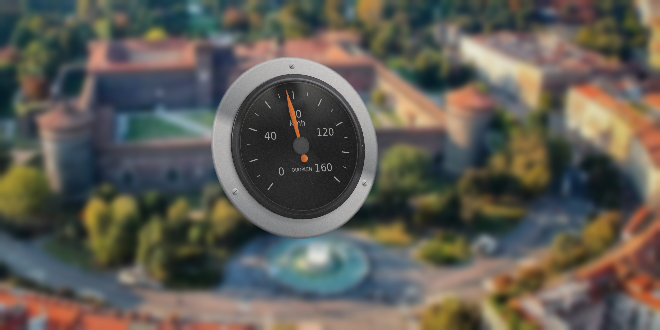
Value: 75,km/h
